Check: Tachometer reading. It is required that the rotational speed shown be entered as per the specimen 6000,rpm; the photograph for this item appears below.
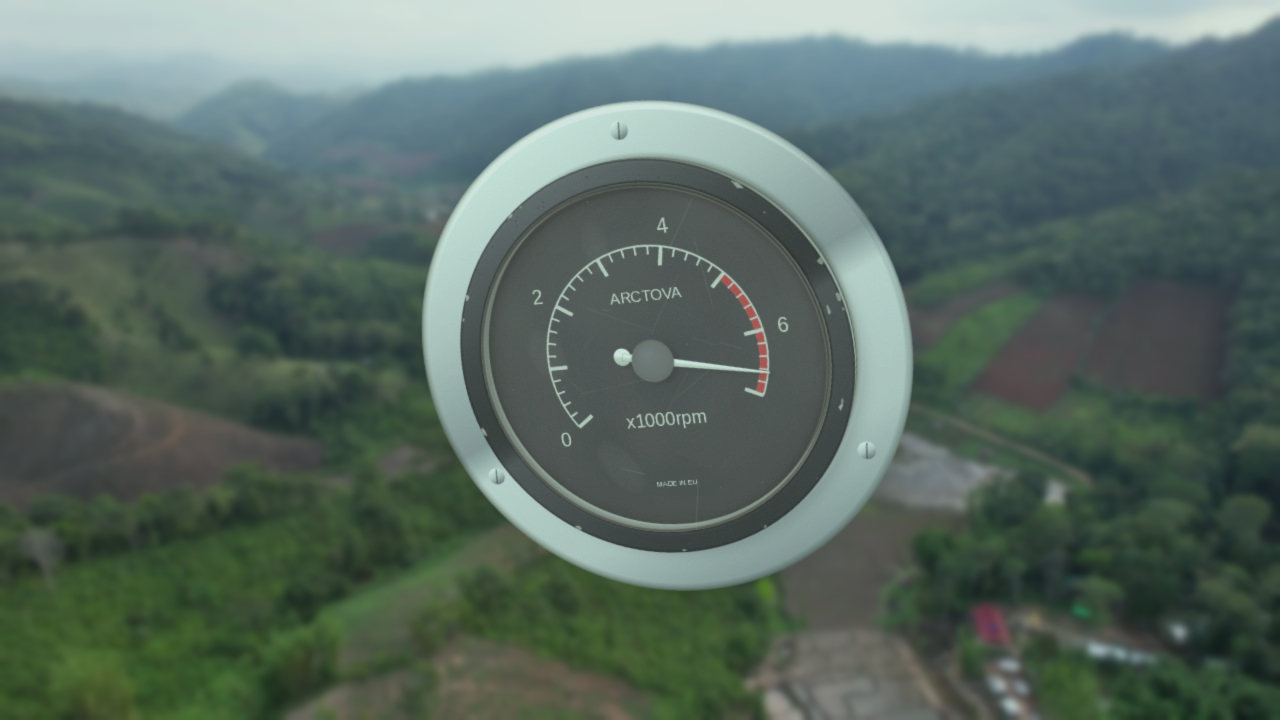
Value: 6600,rpm
